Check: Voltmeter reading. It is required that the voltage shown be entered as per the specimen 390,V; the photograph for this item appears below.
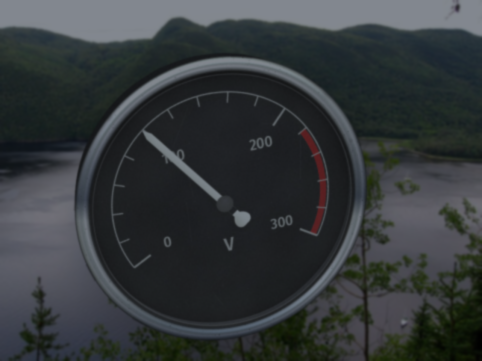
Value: 100,V
